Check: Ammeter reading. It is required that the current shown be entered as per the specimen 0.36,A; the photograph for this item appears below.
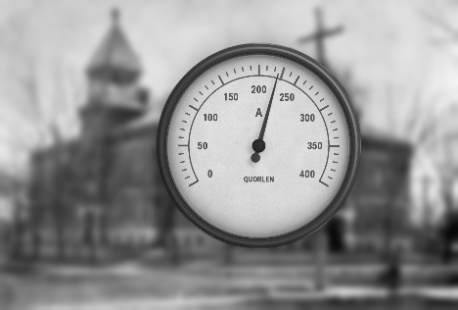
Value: 225,A
